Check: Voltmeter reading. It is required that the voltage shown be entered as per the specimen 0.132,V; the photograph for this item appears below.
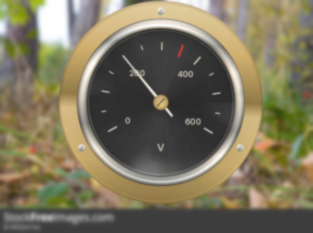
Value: 200,V
